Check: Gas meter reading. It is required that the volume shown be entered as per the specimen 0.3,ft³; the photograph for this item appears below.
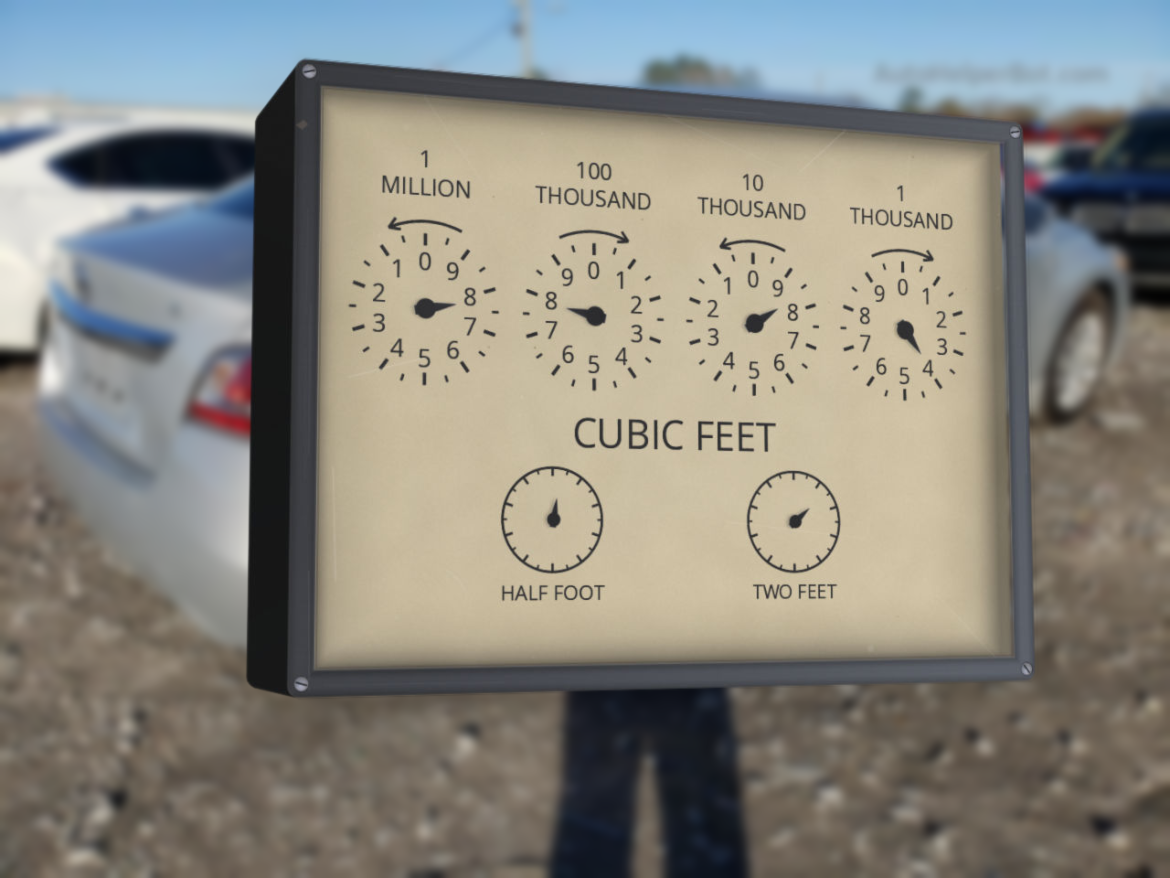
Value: 778400,ft³
